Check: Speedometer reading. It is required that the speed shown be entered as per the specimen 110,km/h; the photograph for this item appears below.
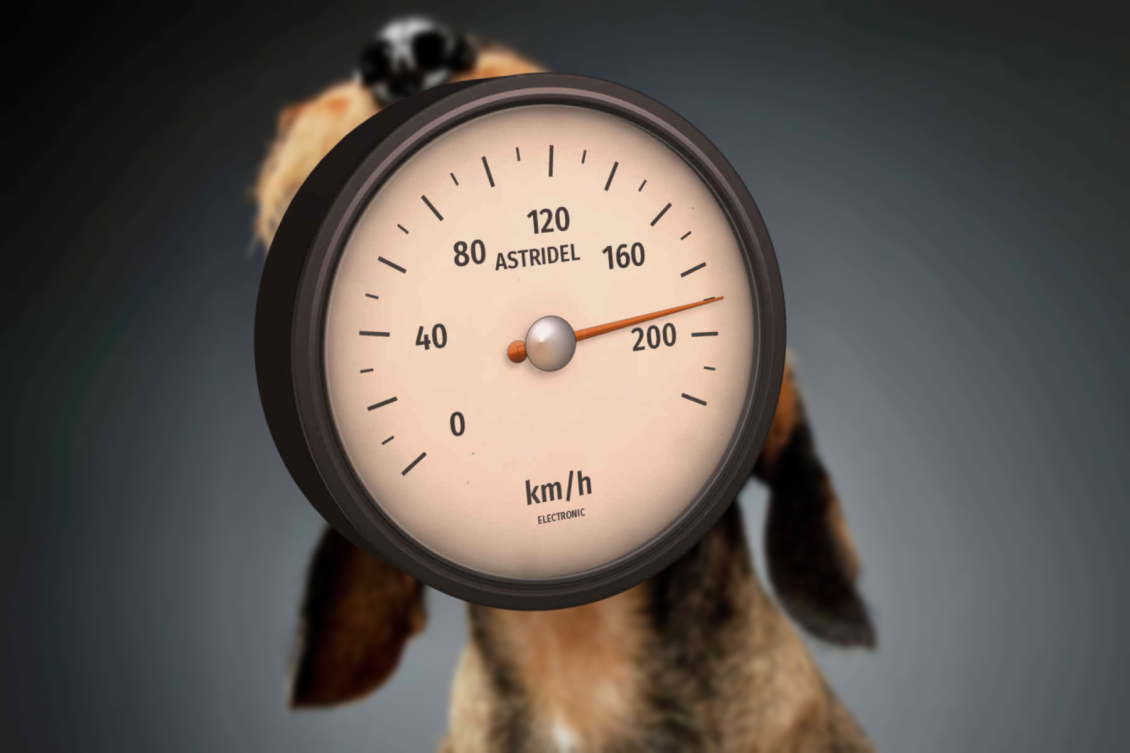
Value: 190,km/h
